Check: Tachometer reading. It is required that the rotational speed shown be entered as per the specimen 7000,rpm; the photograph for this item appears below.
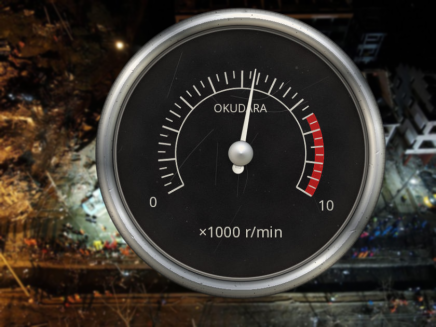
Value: 5375,rpm
